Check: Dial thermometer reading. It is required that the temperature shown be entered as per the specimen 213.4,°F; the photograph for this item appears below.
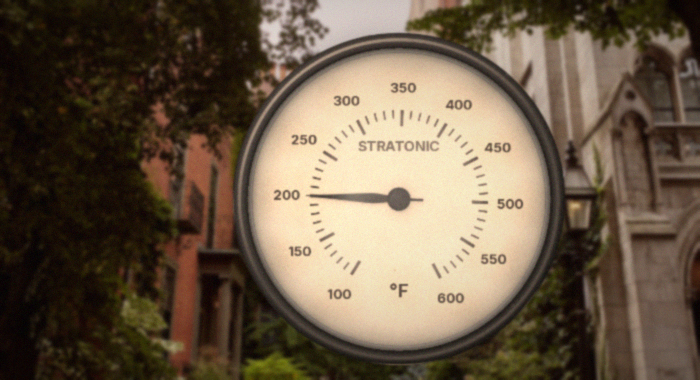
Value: 200,°F
